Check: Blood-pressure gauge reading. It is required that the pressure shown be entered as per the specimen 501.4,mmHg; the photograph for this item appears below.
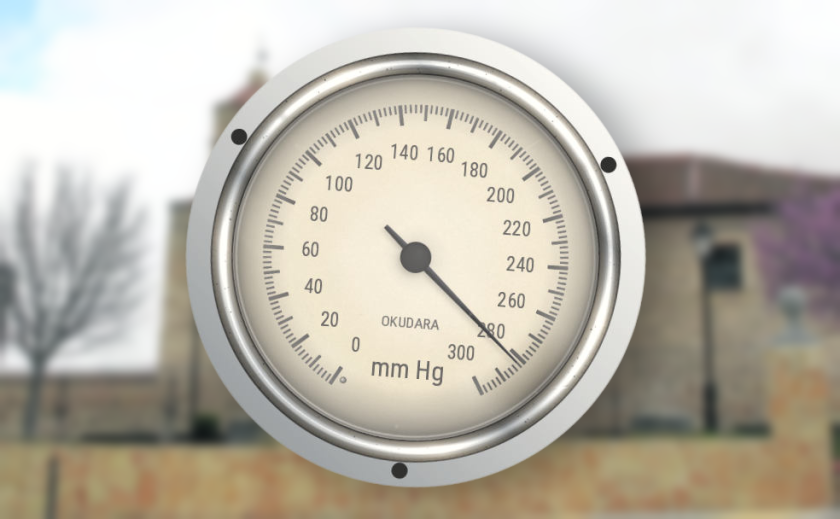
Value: 282,mmHg
